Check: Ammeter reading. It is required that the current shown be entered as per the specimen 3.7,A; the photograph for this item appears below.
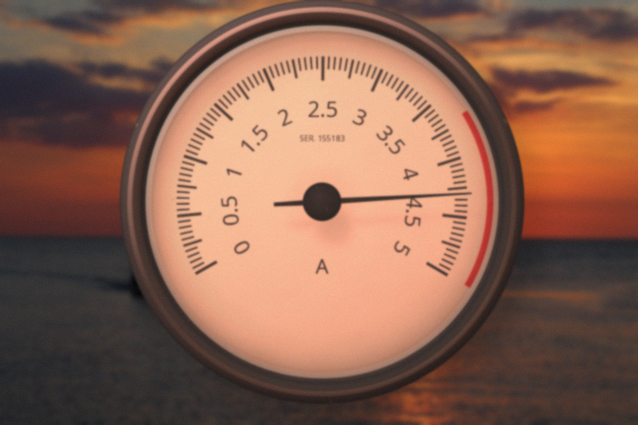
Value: 4.3,A
